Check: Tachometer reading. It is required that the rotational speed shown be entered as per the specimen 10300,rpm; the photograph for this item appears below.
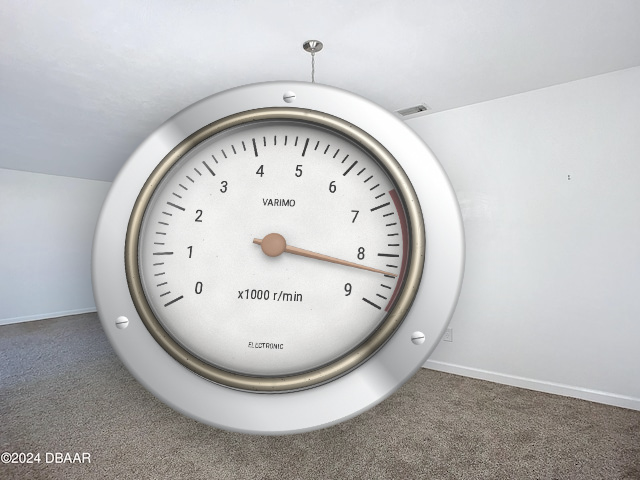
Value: 8400,rpm
